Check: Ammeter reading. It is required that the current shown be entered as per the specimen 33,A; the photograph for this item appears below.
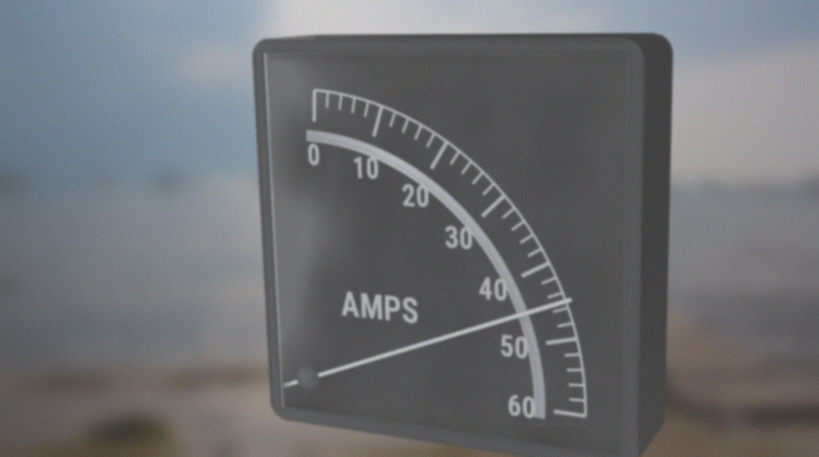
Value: 45,A
